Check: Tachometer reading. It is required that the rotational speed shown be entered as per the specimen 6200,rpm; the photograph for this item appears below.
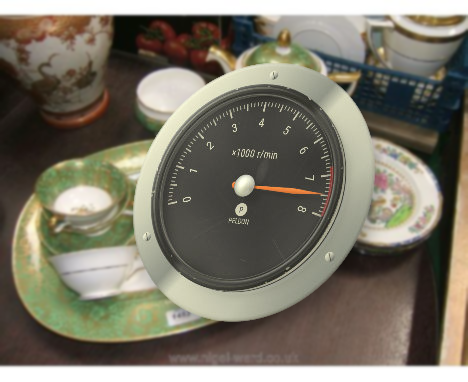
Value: 7500,rpm
